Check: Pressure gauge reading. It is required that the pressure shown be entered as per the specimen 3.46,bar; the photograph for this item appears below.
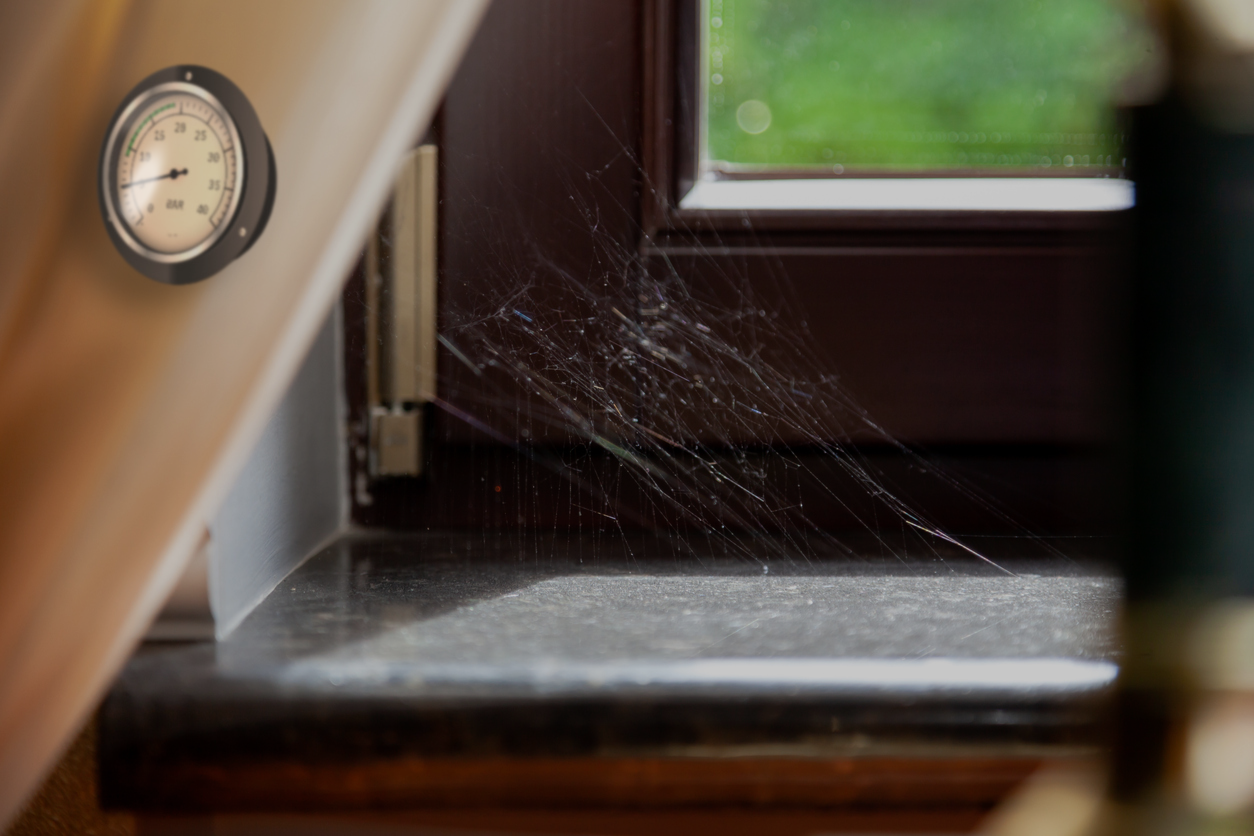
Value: 5,bar
